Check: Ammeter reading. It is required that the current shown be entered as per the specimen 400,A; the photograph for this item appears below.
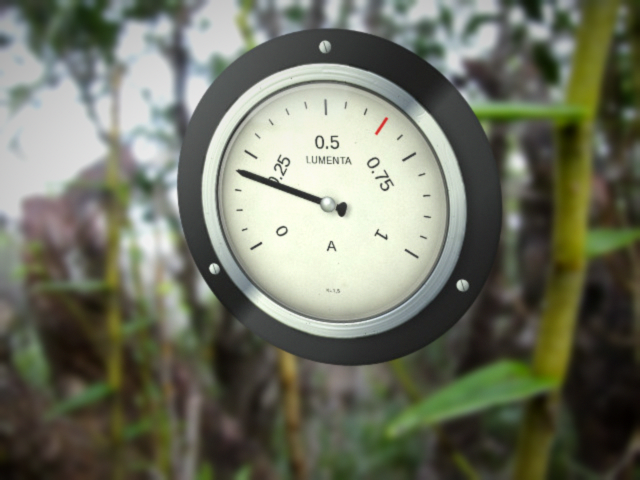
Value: 0.2,A
